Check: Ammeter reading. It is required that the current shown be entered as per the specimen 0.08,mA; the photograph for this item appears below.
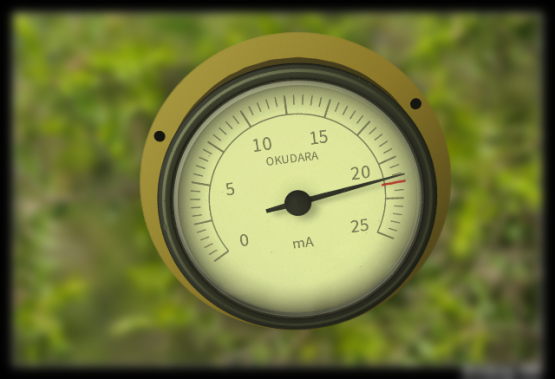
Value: 21,mA
